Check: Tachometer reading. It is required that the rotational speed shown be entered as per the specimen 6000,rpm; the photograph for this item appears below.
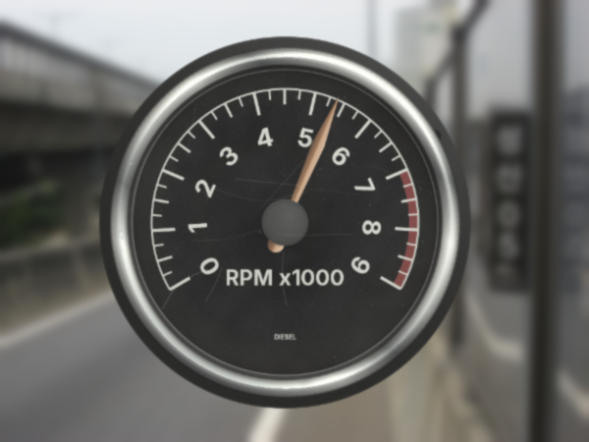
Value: 5375,rpm
